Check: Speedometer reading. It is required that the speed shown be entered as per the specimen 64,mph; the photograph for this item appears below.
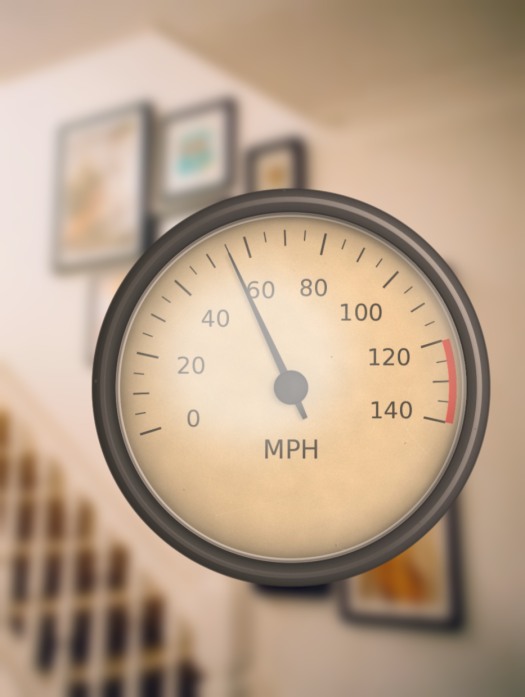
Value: 55,mph
